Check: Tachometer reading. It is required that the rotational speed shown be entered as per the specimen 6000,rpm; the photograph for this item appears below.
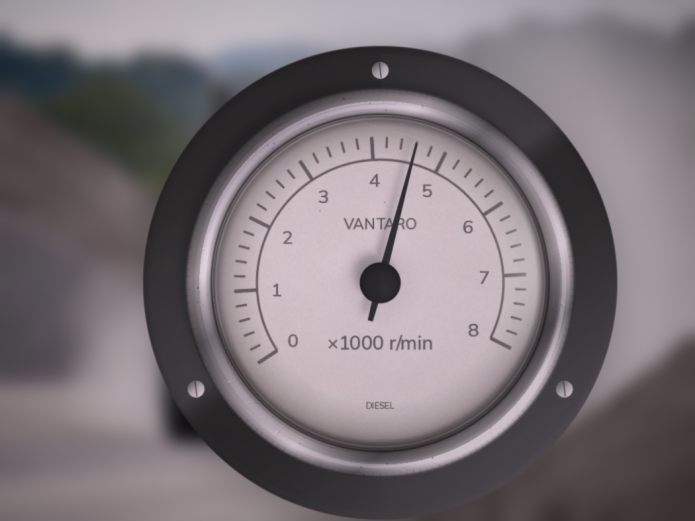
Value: 4600,rpm
